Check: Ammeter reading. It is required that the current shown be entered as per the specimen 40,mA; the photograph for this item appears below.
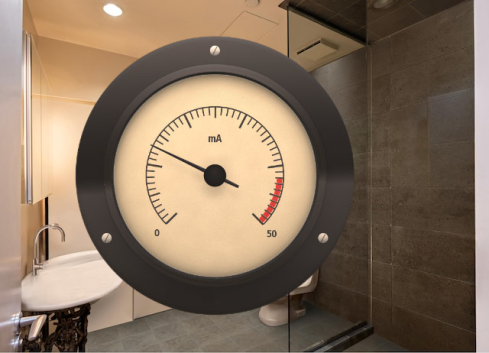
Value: 13,mA
